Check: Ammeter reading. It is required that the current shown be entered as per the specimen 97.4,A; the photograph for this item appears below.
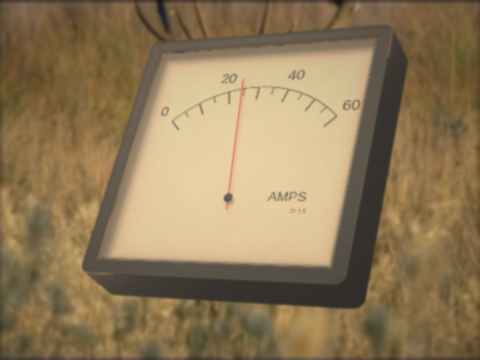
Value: 25,A
